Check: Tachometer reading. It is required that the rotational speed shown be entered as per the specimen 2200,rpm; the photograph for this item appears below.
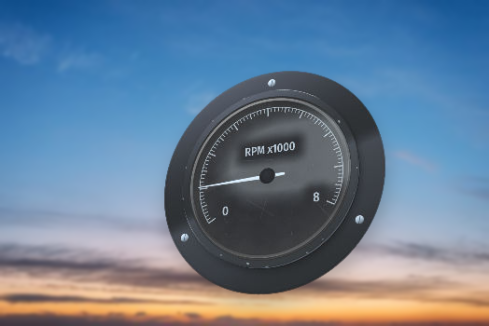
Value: 1000,rpm
